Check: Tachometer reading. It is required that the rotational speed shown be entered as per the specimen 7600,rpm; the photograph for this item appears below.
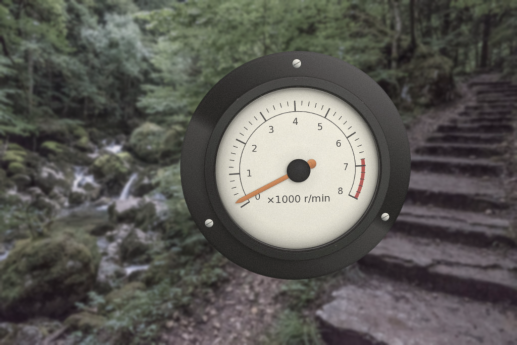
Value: 200,rpm
